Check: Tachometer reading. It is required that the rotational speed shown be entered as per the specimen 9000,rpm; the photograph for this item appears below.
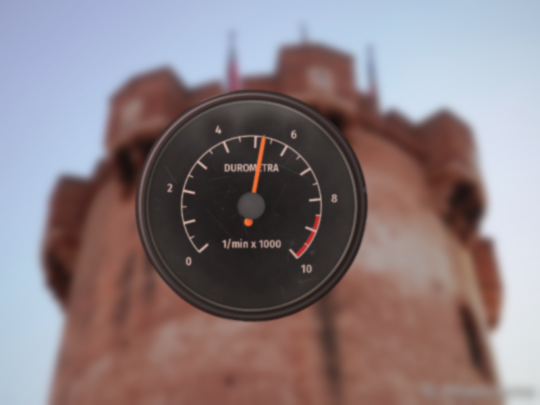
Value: 5250,rpm
